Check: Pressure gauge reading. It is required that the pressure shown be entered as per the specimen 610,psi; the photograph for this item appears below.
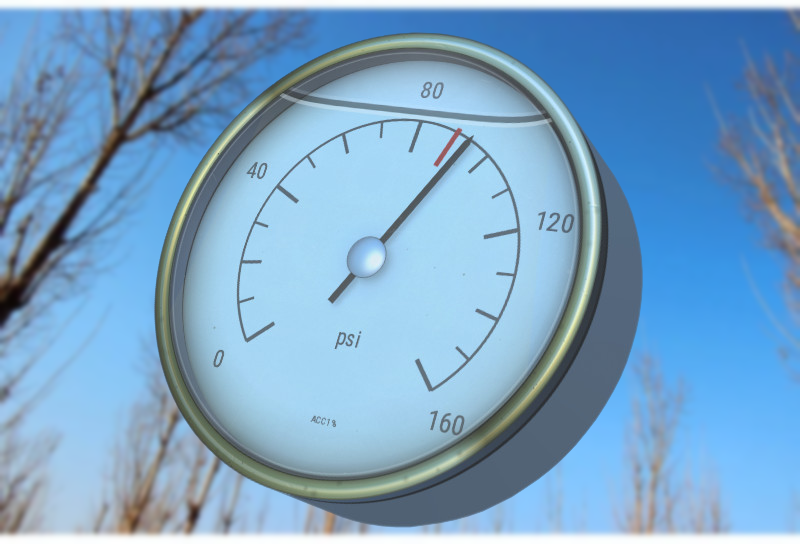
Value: 95,psi
